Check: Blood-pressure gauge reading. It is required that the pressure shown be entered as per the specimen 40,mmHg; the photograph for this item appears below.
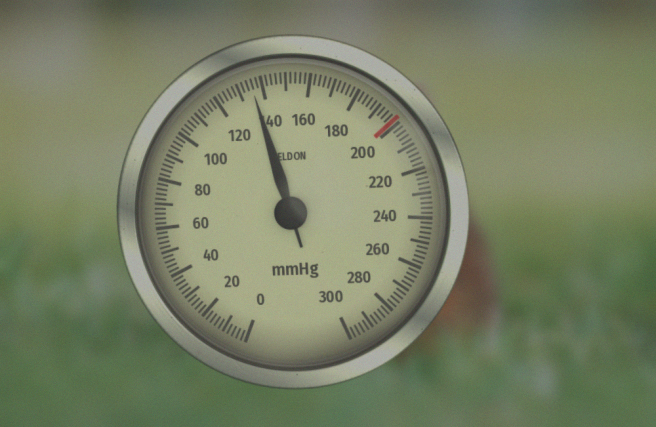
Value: 136,mmHg
